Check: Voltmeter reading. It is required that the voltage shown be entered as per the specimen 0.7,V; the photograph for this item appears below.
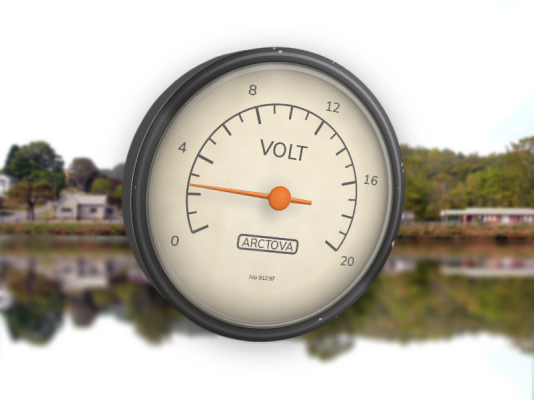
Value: 2.5,V
